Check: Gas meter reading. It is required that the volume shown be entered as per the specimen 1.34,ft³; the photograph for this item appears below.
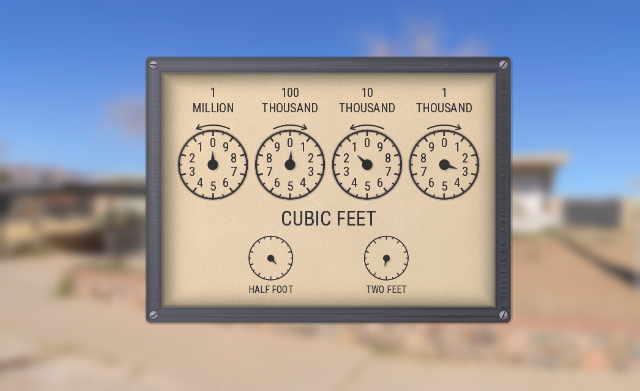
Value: 1300,ft³
